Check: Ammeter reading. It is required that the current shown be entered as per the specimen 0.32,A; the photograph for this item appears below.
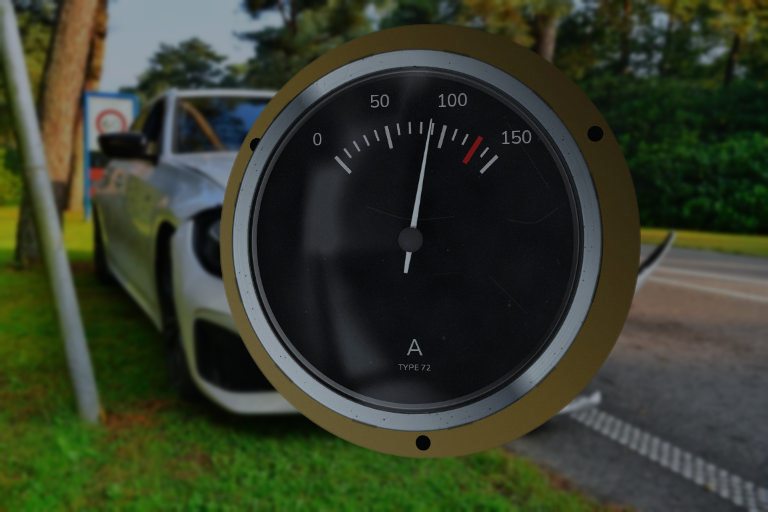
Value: 90,A
